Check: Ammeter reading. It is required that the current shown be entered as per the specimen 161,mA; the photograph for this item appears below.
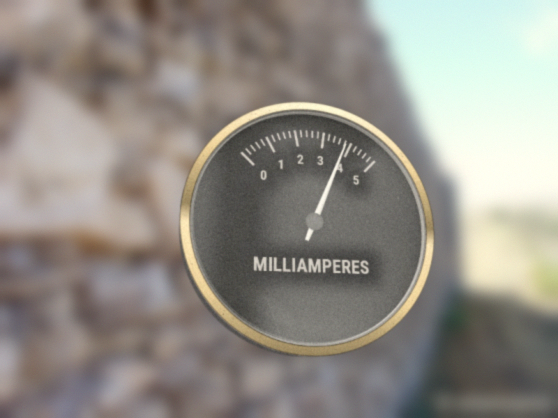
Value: 3.8,mA
